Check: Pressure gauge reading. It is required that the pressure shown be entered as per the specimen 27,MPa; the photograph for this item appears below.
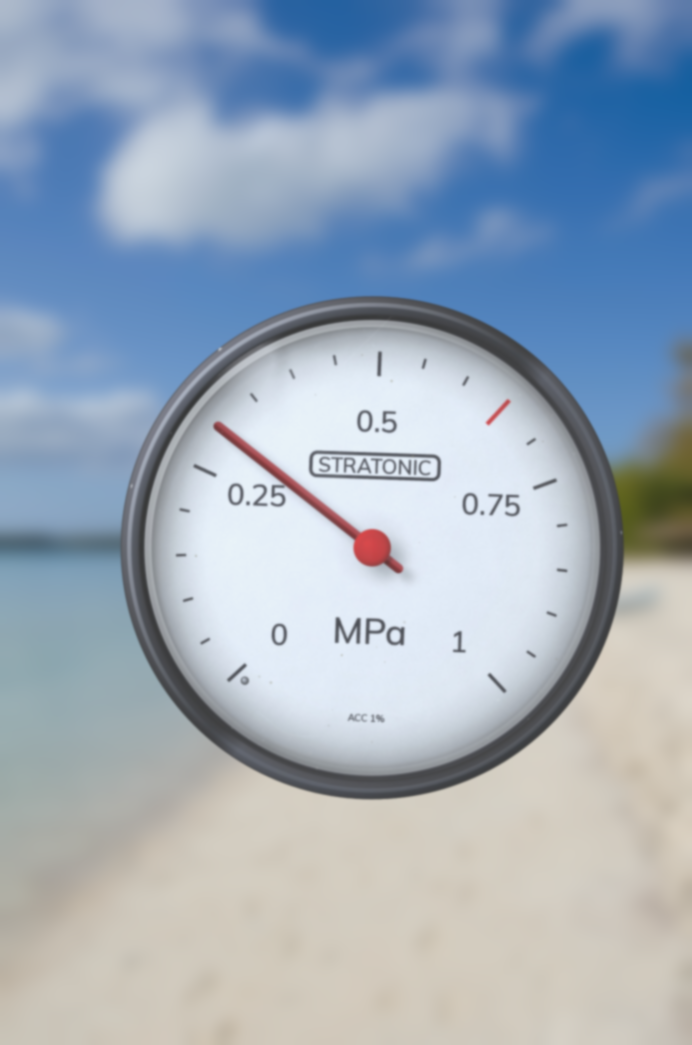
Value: 0.3,MPa
